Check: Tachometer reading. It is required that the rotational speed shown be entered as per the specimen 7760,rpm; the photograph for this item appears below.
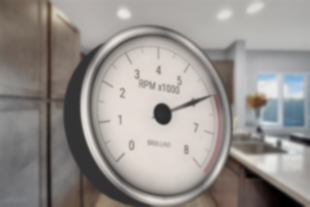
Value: 6000,rpm
